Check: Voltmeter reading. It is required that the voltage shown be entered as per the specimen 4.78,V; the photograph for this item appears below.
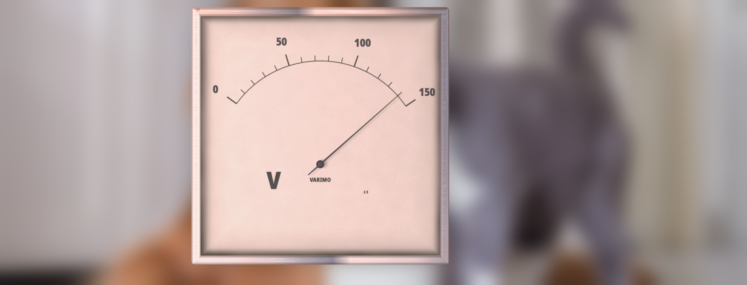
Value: 140,V
